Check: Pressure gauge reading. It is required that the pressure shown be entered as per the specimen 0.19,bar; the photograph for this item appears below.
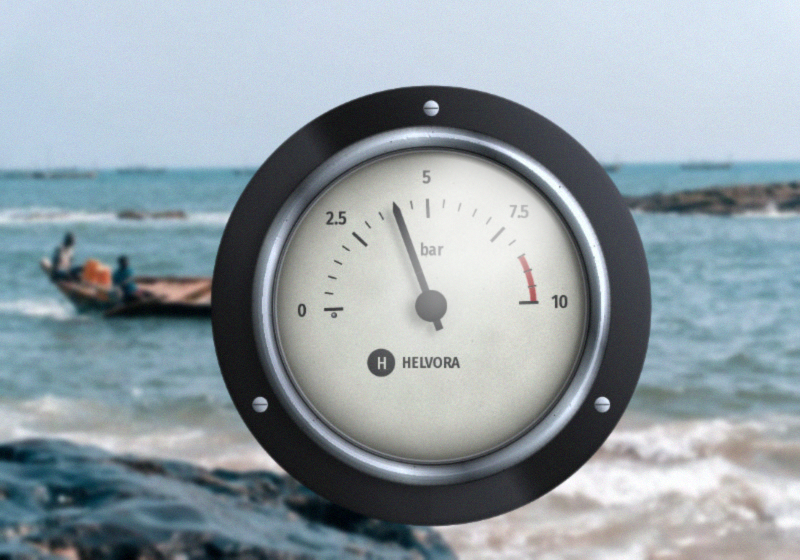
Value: 4,bar
